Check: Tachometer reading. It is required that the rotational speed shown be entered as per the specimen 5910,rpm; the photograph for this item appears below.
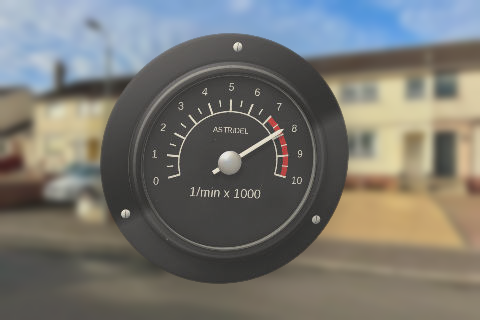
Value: 7750,rpm
